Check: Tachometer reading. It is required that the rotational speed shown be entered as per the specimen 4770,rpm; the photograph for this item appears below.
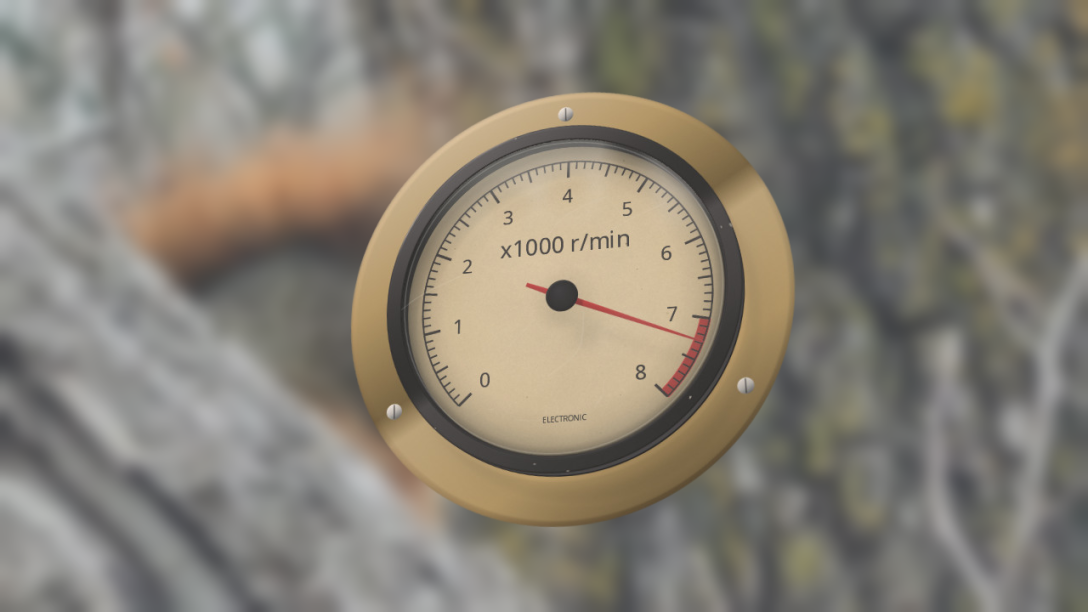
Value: 7300,rpm
